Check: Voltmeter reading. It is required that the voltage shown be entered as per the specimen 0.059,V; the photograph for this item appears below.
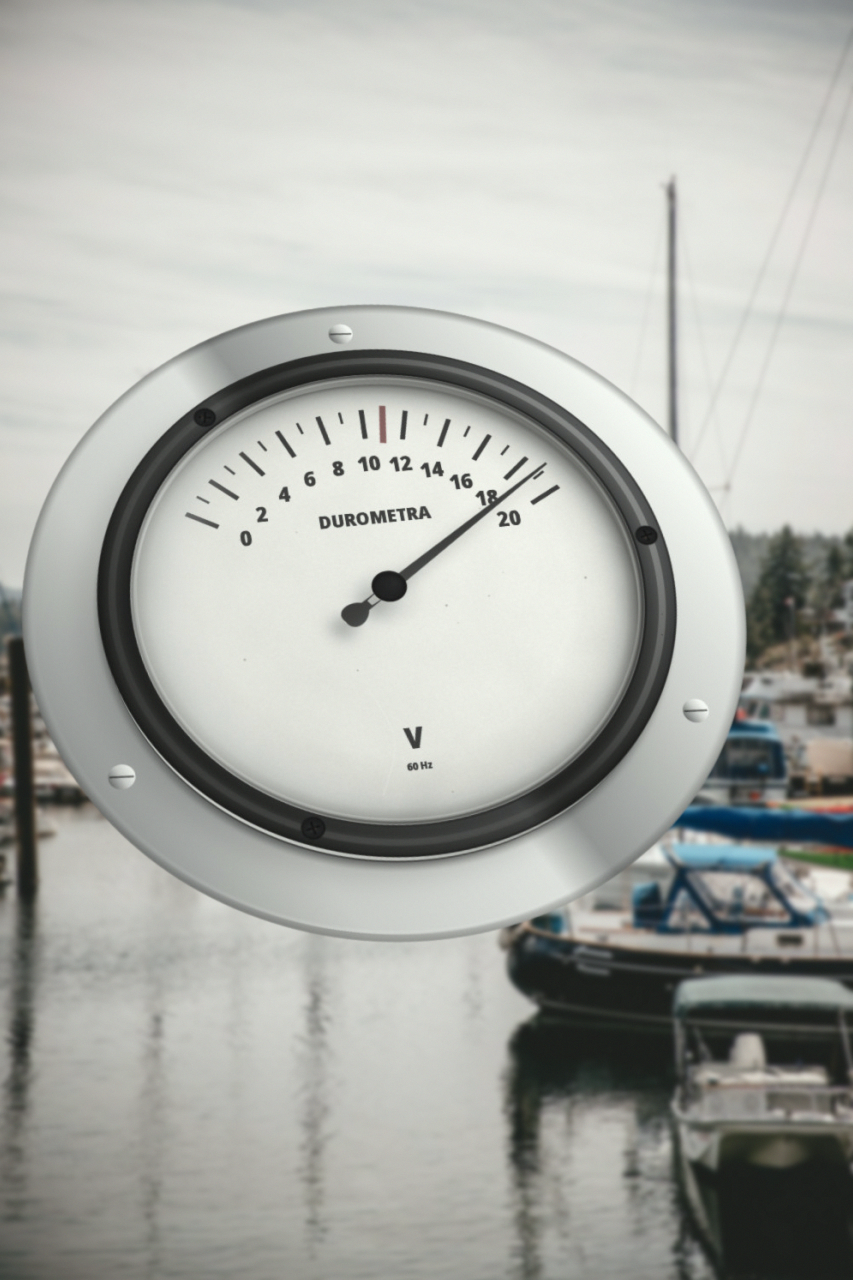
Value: 19,V
